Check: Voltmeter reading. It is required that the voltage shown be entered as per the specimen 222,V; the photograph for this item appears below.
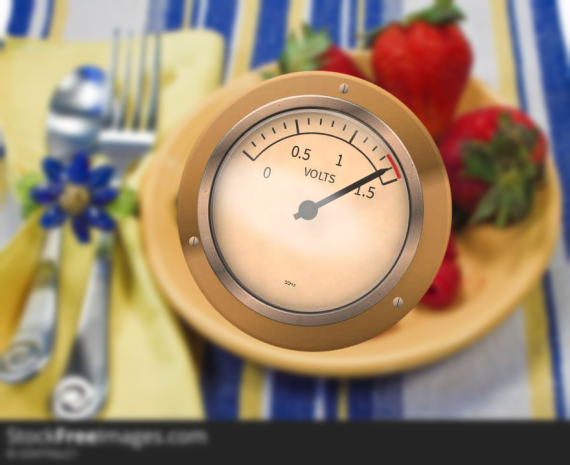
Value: 1.4,V
